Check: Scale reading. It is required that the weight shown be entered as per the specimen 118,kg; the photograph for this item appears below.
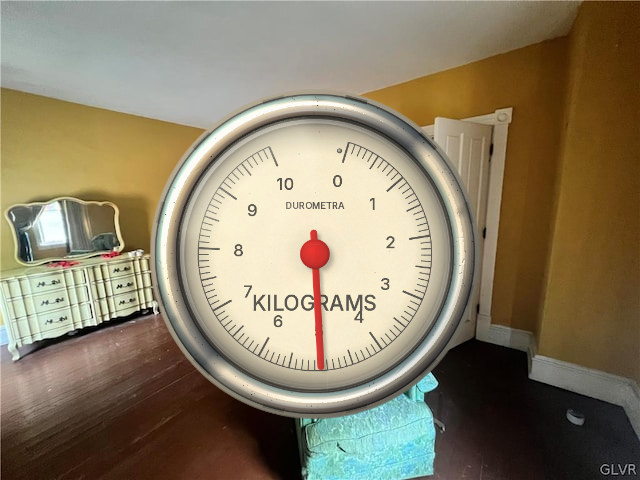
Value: 5,kg
